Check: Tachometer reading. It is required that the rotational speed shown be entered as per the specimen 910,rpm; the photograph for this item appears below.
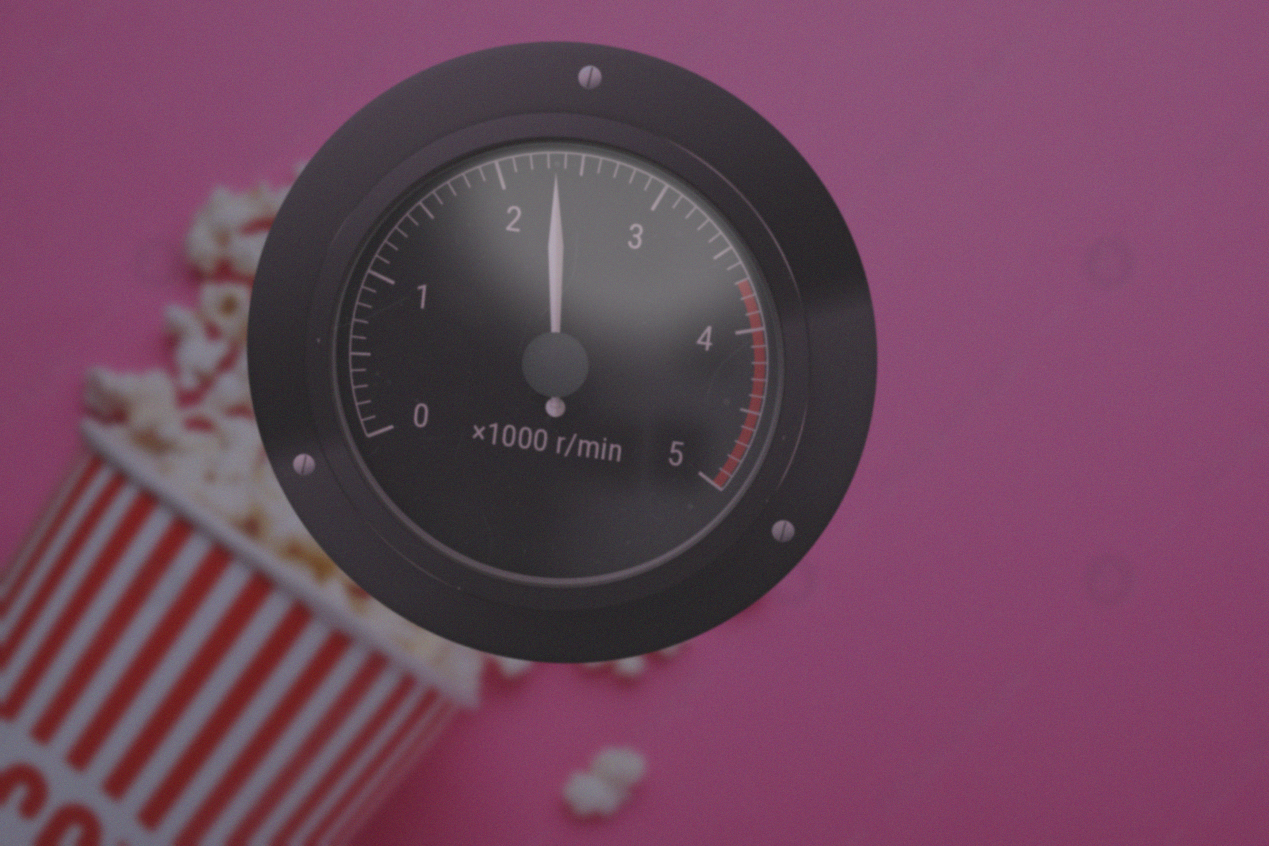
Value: 2350,rpm
